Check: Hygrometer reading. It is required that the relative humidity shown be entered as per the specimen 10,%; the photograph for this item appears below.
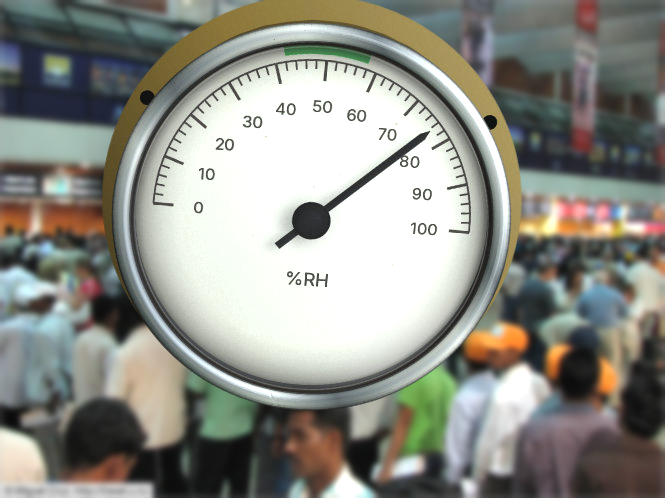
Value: 76,%
